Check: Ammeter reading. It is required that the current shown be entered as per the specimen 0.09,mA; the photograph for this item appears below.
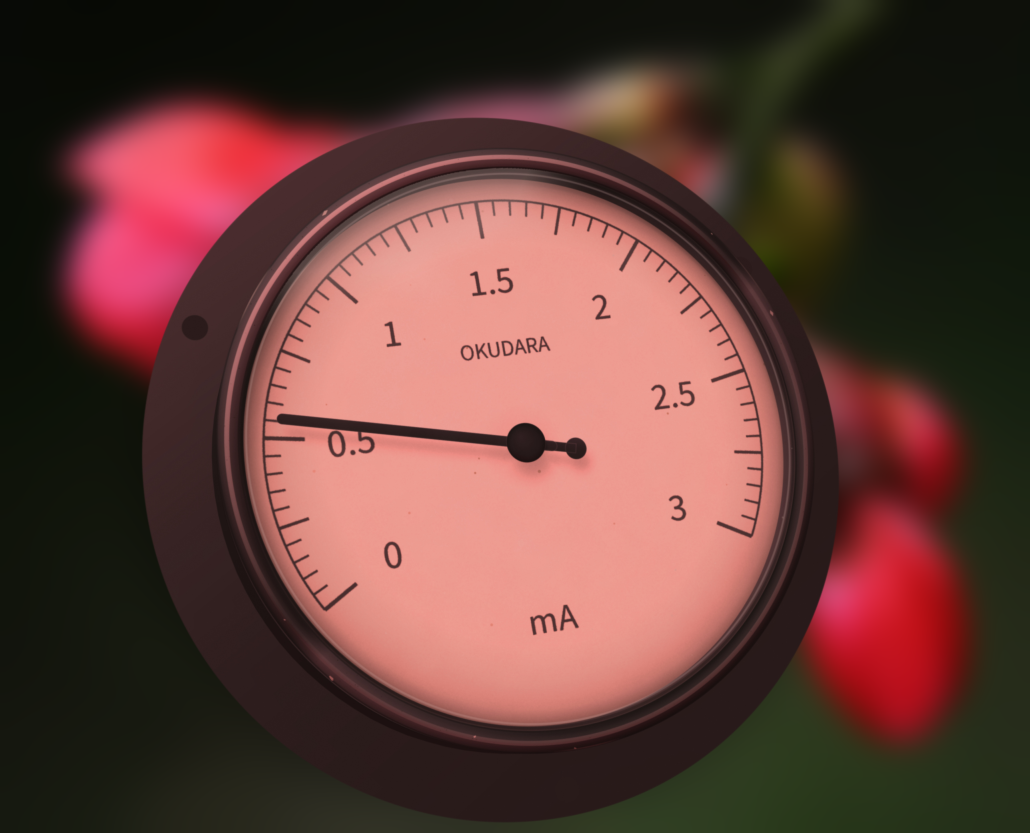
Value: 0.55,mA
